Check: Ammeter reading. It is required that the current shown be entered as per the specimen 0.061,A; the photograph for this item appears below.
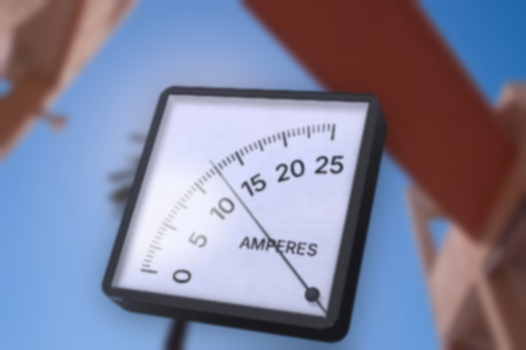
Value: 12.5,A
